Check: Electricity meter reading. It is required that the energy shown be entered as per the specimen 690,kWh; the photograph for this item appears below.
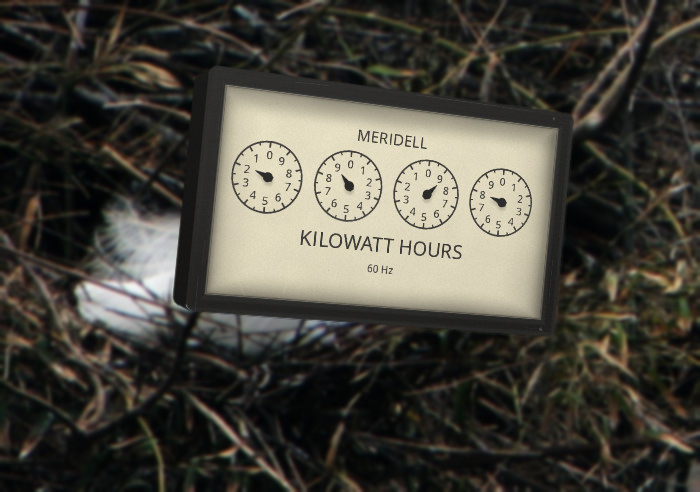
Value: 1888,kWh
